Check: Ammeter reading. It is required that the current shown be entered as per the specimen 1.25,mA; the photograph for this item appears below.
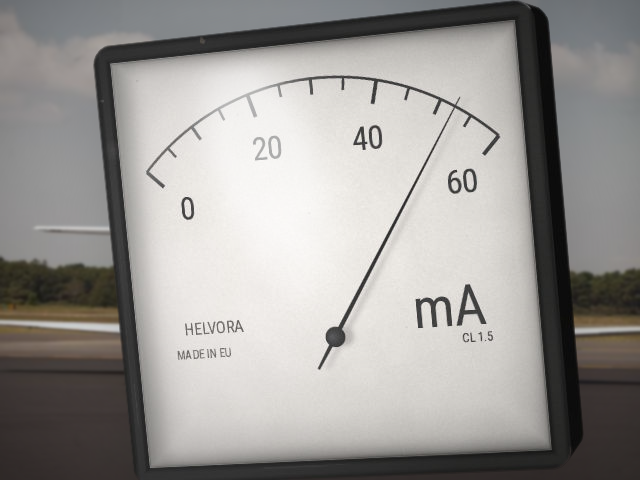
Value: 52.5,mA
